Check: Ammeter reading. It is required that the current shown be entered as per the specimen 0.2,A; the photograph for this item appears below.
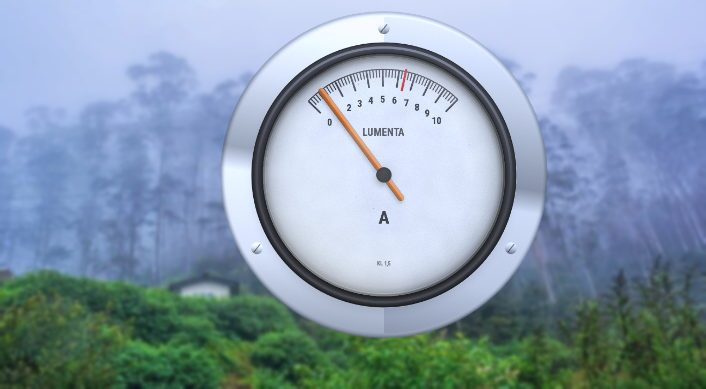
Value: 1,A
